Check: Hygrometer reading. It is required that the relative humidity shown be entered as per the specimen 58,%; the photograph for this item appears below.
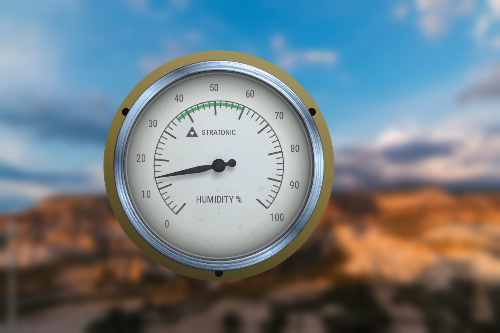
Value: 14,%
